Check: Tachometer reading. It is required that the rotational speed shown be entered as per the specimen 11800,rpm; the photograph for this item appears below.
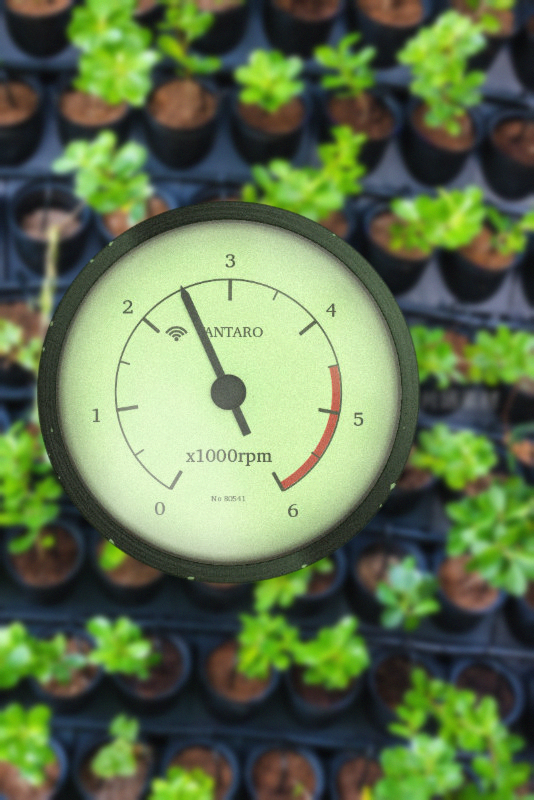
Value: 2500,rpm
